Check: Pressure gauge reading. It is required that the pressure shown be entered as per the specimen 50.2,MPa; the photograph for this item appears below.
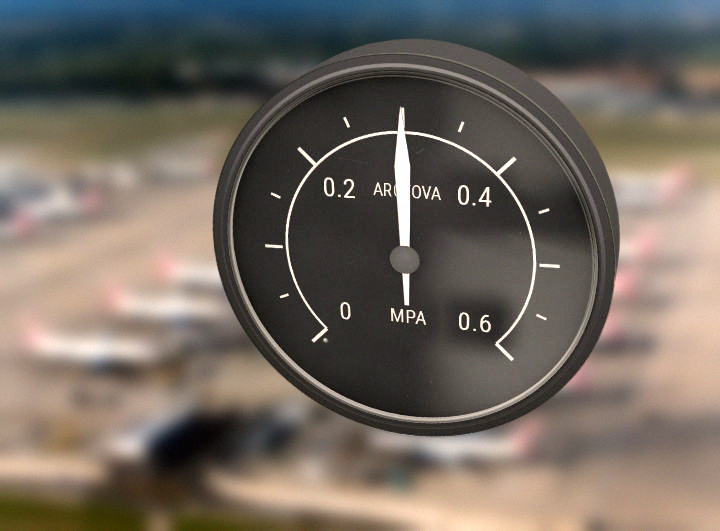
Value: 0.3,MPa
